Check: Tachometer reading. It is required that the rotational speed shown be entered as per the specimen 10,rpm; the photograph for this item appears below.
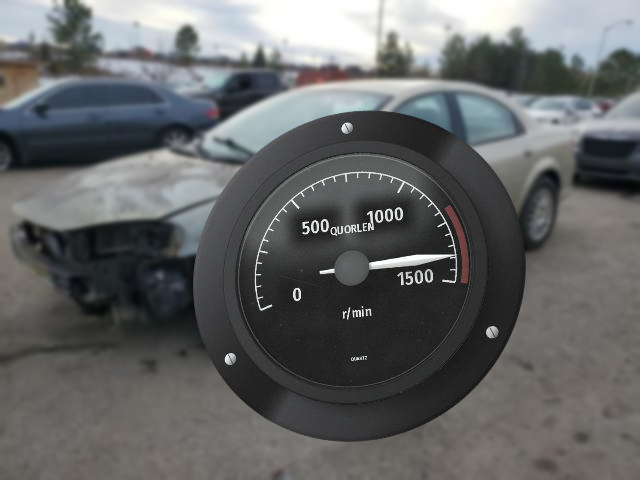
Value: 1400,rpm
